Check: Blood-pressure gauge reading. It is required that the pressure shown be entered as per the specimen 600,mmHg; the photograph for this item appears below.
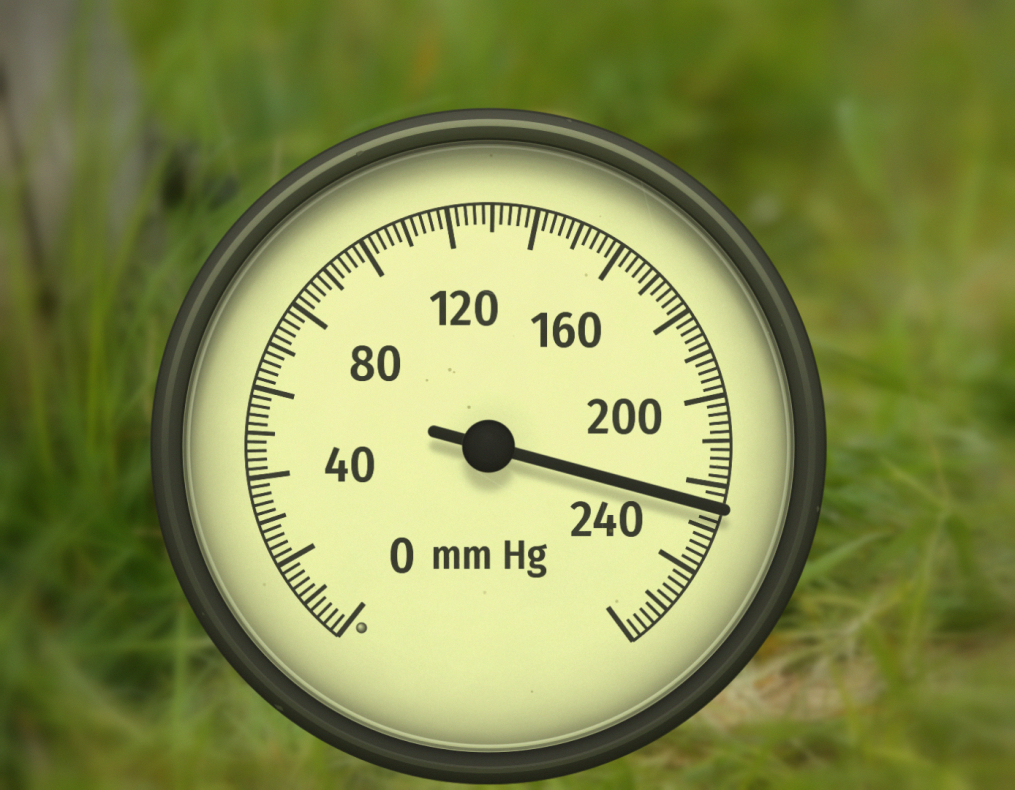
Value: 225,mmHg
